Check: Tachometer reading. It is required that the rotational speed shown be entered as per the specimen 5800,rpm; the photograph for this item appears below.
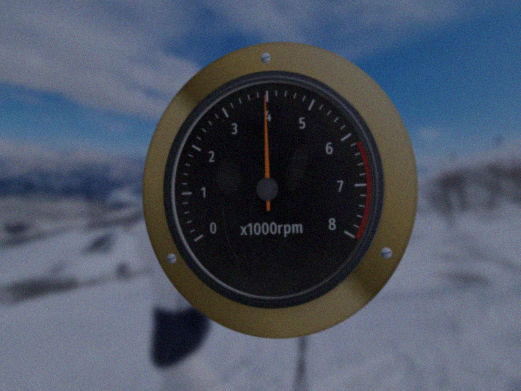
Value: 4000,rpm
